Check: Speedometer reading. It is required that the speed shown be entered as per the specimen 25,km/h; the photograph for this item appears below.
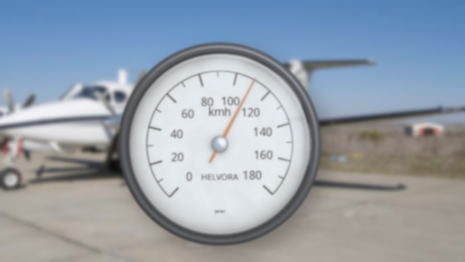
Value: 110,km/h
